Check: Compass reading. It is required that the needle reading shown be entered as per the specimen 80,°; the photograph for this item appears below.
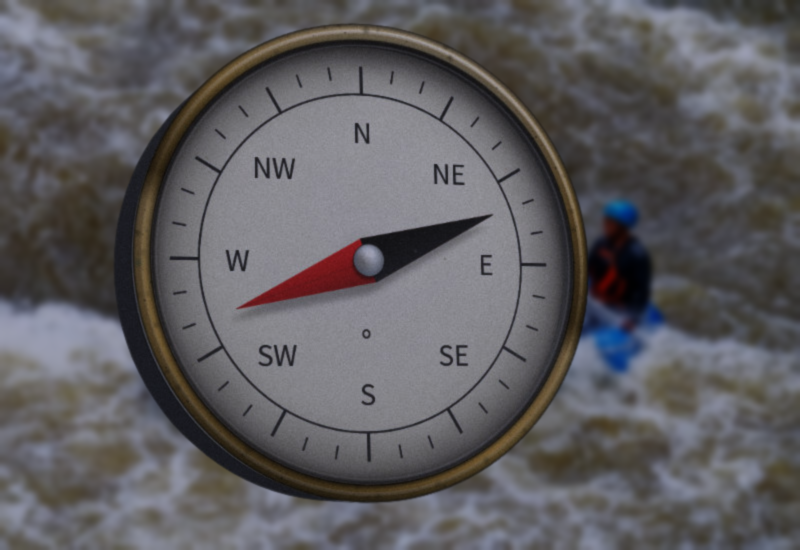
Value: 250,°
